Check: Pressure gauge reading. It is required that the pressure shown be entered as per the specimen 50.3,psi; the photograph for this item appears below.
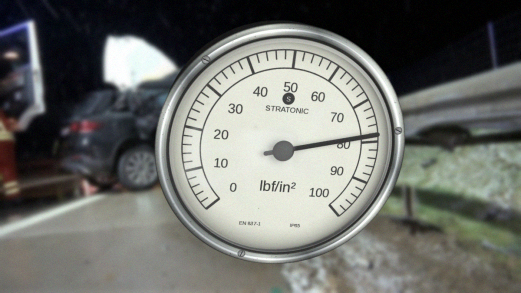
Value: 78,psi
